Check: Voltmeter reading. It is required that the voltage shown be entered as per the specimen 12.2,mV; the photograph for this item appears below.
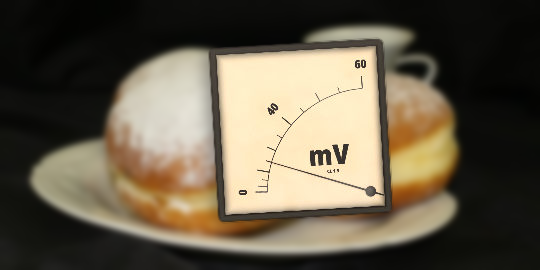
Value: 25,mV
